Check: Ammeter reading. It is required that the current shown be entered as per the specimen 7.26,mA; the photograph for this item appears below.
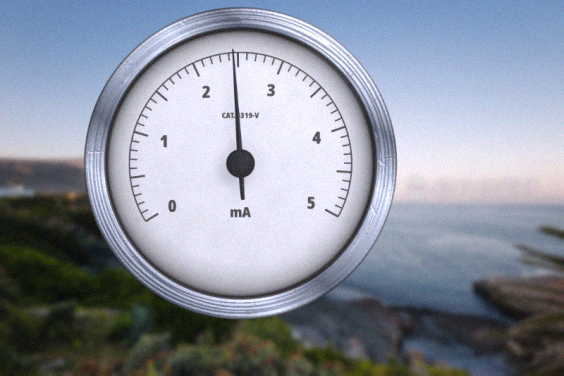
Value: 2.45,mA
